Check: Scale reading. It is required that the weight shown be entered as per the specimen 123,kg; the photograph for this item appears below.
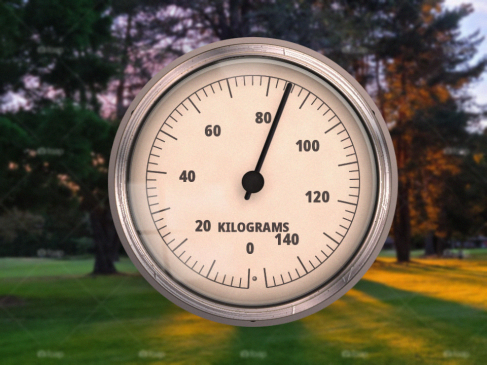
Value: 85,kg
